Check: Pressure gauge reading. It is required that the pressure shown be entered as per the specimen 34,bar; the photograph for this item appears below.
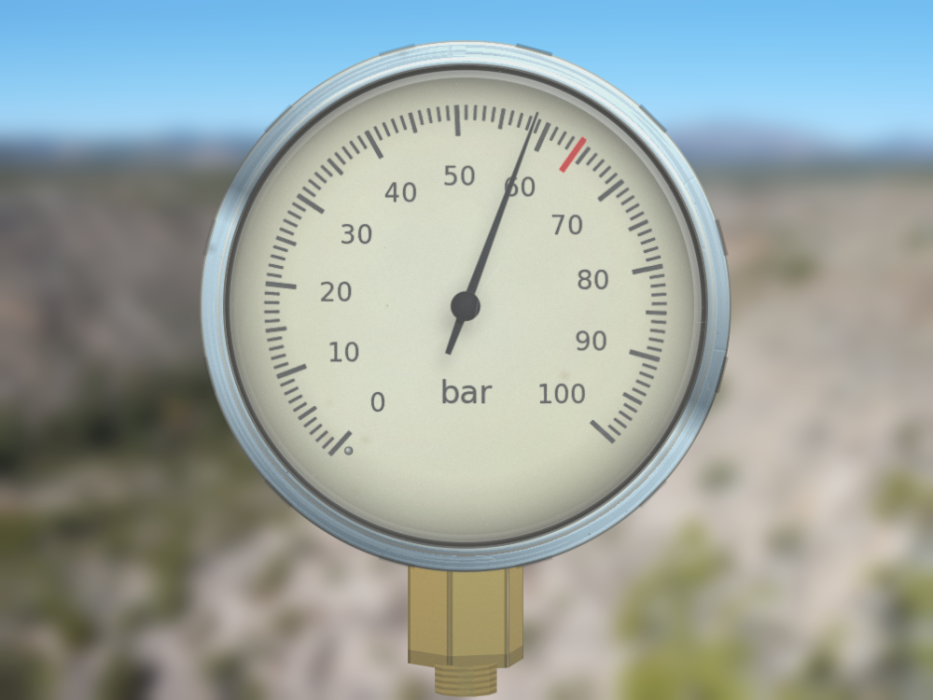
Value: 58.5,bar
